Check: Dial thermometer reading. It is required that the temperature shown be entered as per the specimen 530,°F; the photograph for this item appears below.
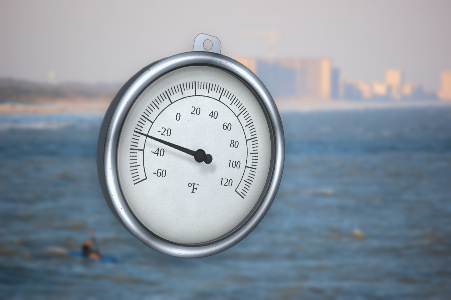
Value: -30,°F
